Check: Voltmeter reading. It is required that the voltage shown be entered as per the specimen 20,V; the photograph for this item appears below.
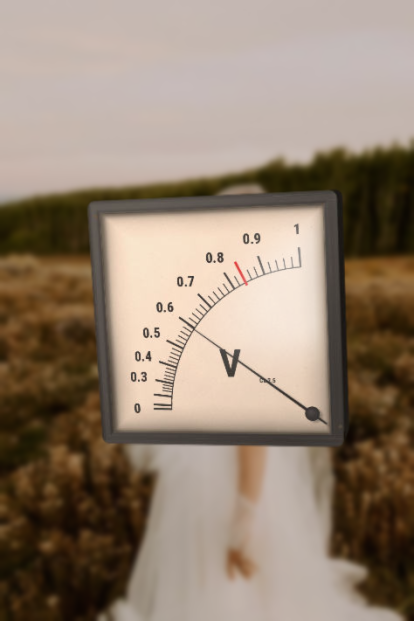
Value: 0.6,V
